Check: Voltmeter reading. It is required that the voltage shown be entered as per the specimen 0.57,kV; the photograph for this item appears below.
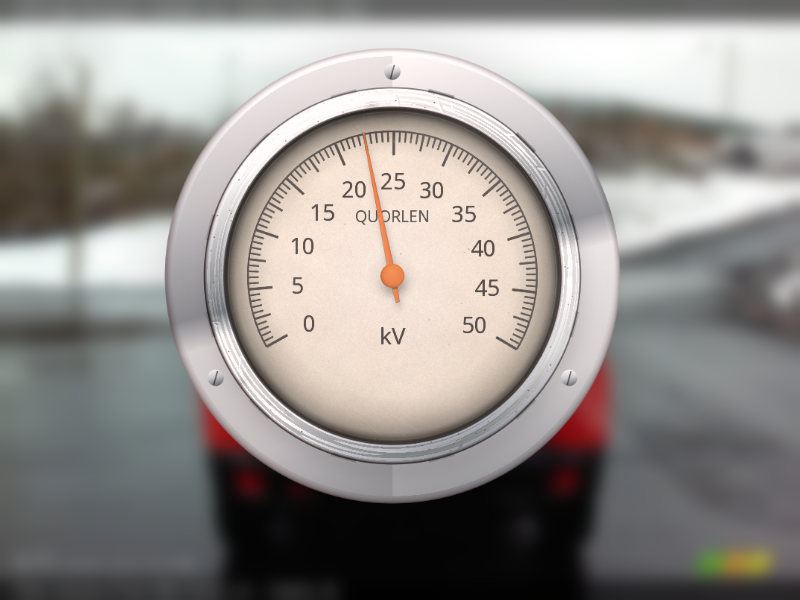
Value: 22.5,kV
